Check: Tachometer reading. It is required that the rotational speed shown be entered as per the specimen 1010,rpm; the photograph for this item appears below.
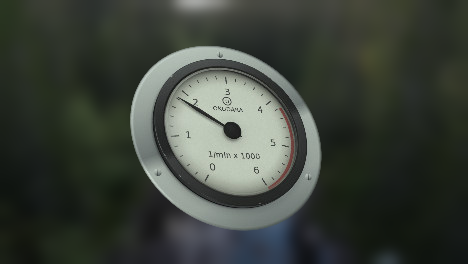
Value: 1800,rpm
